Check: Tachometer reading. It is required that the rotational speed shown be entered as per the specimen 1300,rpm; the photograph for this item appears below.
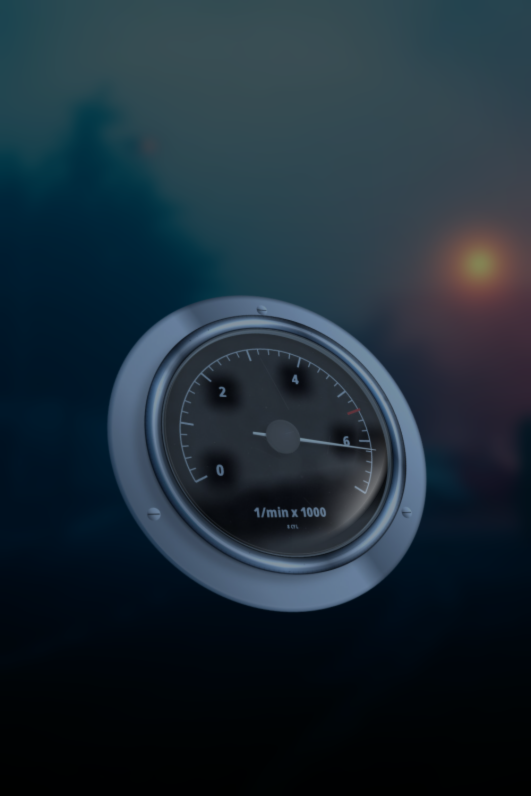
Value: 6200,rpm
